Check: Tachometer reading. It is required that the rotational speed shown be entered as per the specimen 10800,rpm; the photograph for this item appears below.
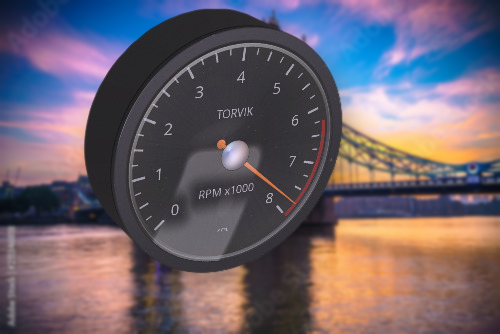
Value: 7750,rpm
